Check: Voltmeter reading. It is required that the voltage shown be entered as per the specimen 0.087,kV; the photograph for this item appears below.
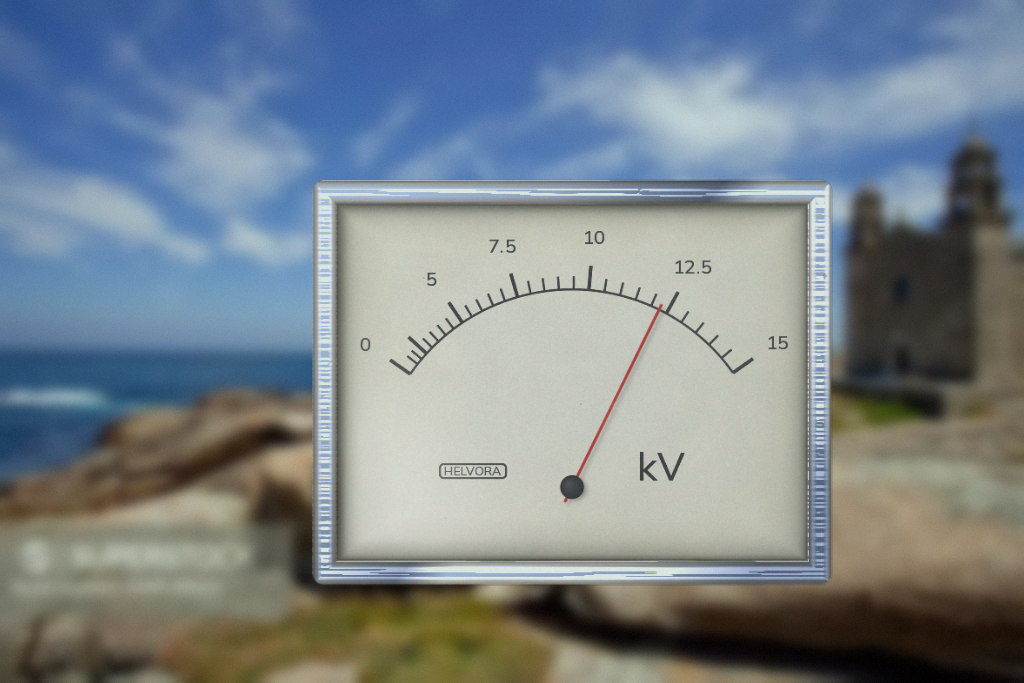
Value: 12.25,kV
